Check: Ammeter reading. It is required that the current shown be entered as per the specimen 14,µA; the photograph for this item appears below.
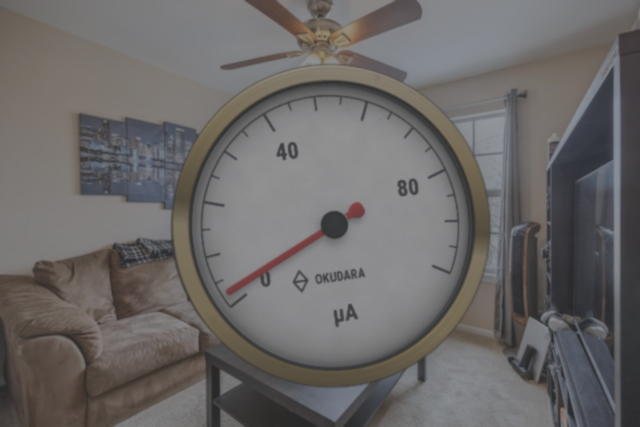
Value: 2.5,µA
